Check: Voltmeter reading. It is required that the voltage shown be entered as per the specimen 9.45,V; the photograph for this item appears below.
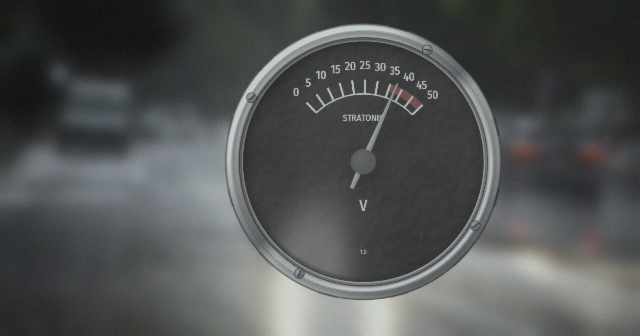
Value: 37.5,V
